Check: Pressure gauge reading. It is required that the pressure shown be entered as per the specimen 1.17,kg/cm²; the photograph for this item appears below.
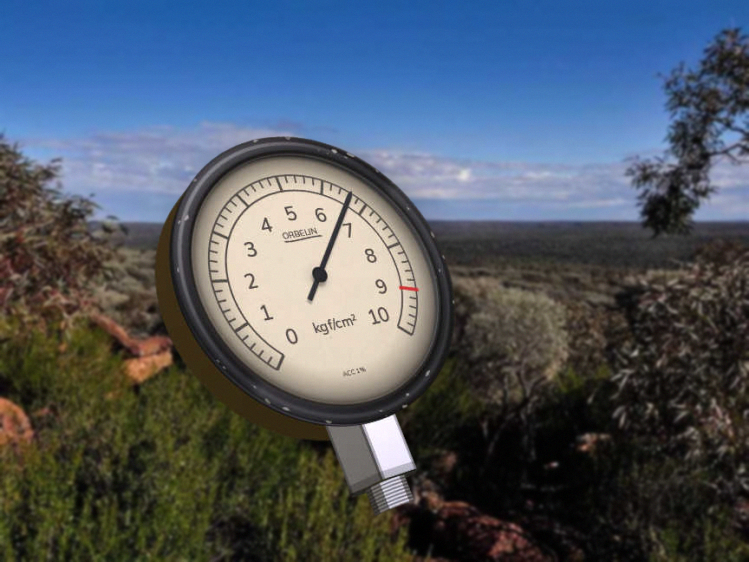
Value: 6.6,kg/cm²
